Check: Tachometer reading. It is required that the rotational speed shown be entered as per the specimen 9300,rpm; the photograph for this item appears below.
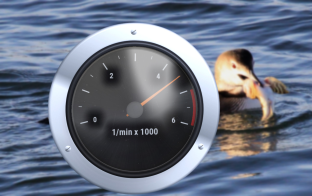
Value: 4500,rpm
